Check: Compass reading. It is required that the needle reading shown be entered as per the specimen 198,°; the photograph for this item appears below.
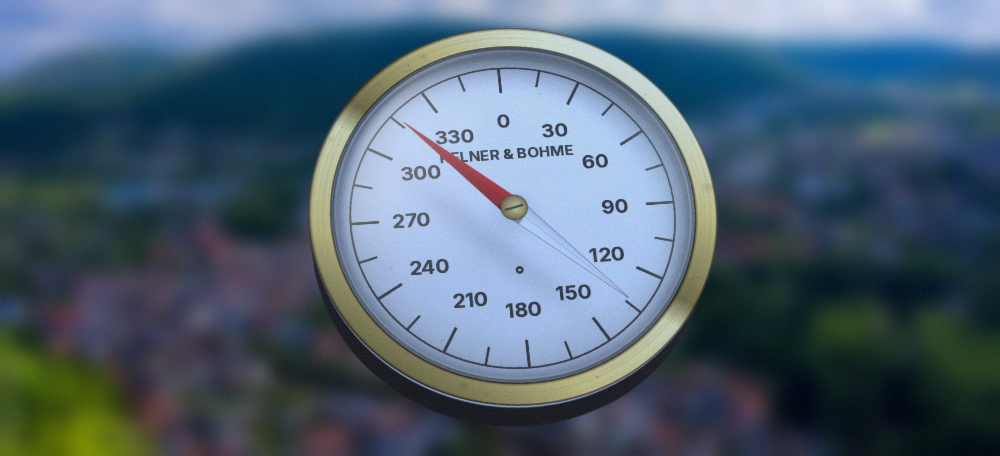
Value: 315,°
